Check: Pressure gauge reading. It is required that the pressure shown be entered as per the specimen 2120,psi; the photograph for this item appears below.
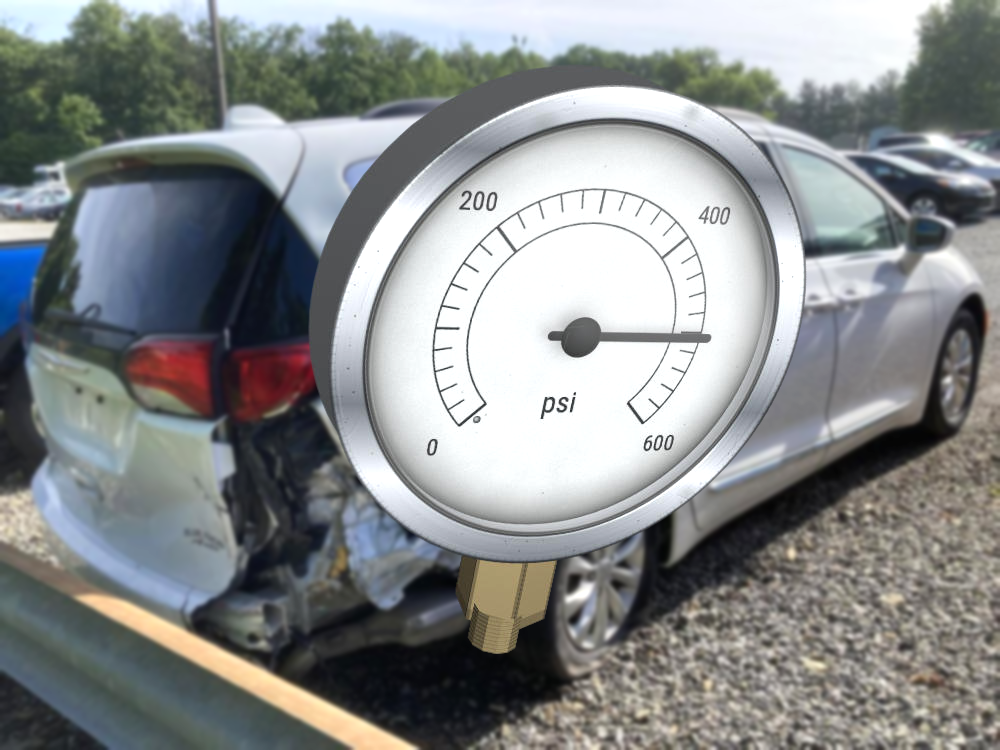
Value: 500,psi
